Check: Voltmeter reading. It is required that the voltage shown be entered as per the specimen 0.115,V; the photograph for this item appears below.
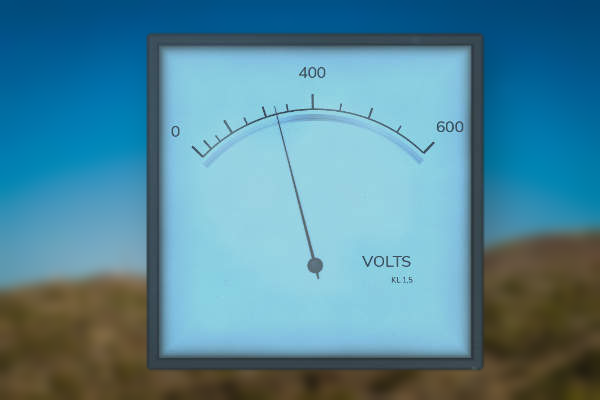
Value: 325,V
